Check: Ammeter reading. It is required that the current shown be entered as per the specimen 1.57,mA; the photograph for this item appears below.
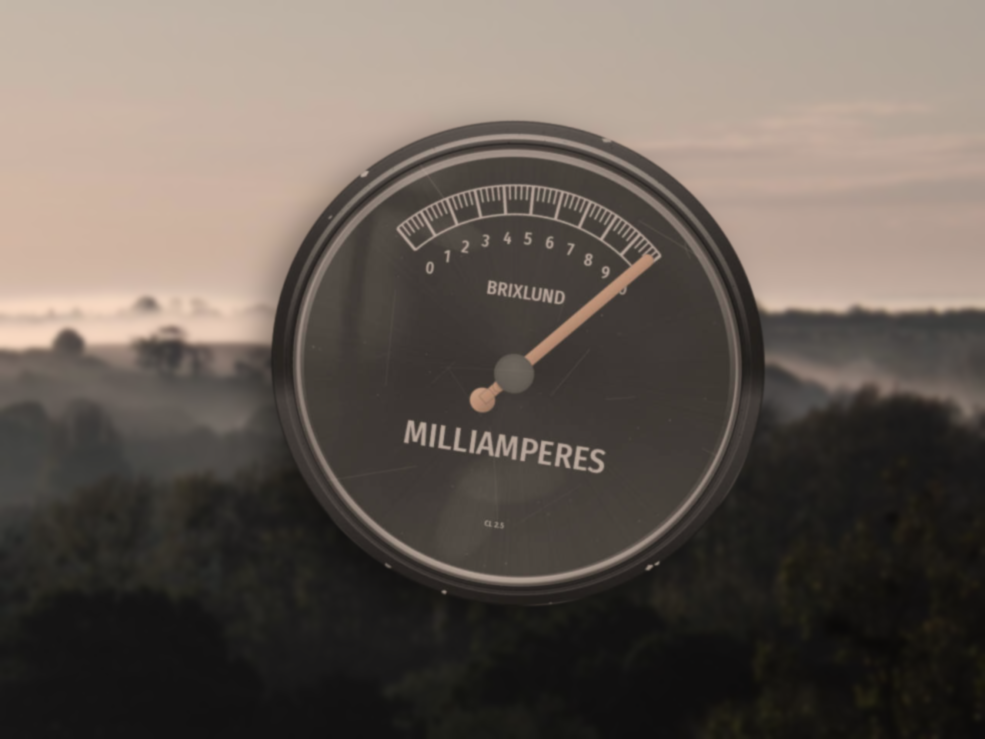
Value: 9.8,mA
